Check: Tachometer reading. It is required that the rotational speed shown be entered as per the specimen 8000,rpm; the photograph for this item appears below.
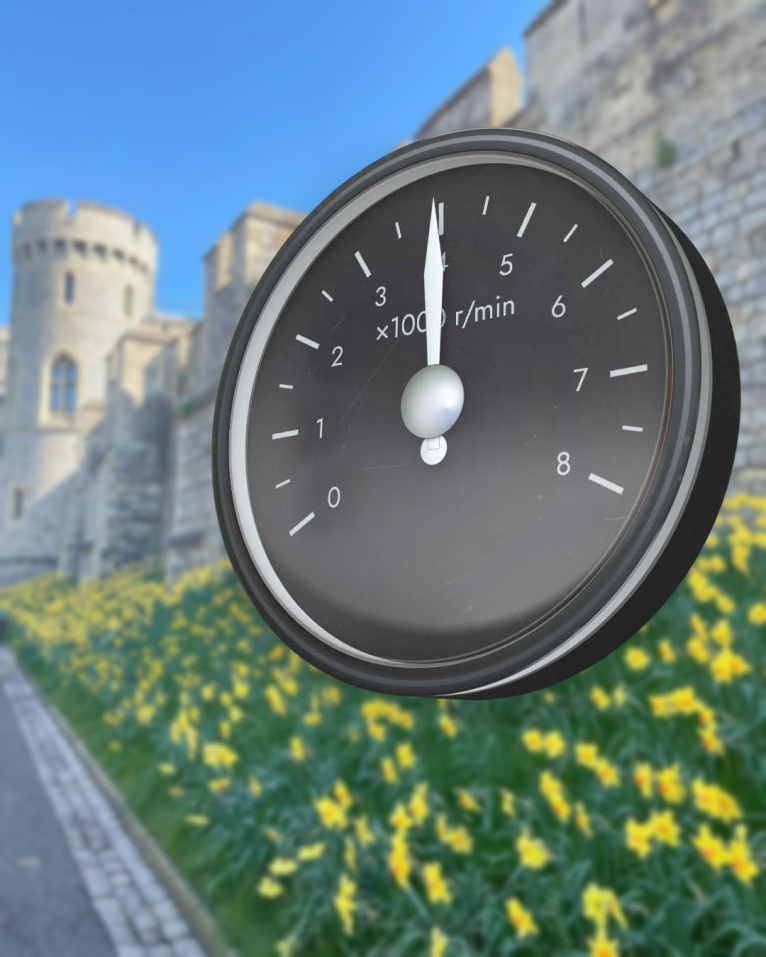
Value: 4000,rpm
